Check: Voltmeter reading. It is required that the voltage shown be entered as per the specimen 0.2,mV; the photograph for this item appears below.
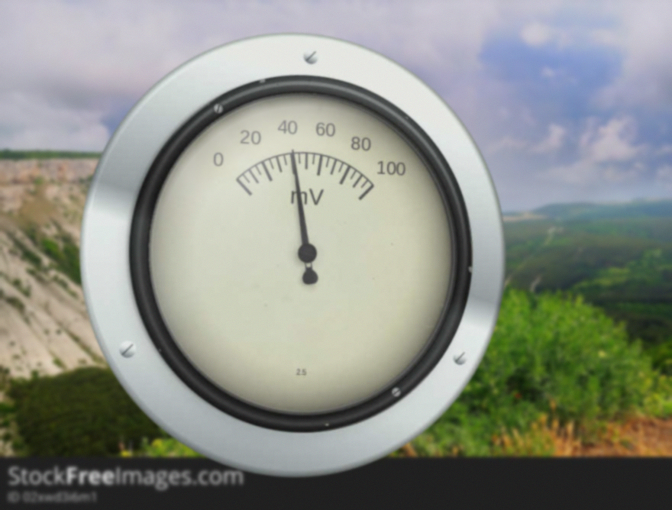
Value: 40,mV
